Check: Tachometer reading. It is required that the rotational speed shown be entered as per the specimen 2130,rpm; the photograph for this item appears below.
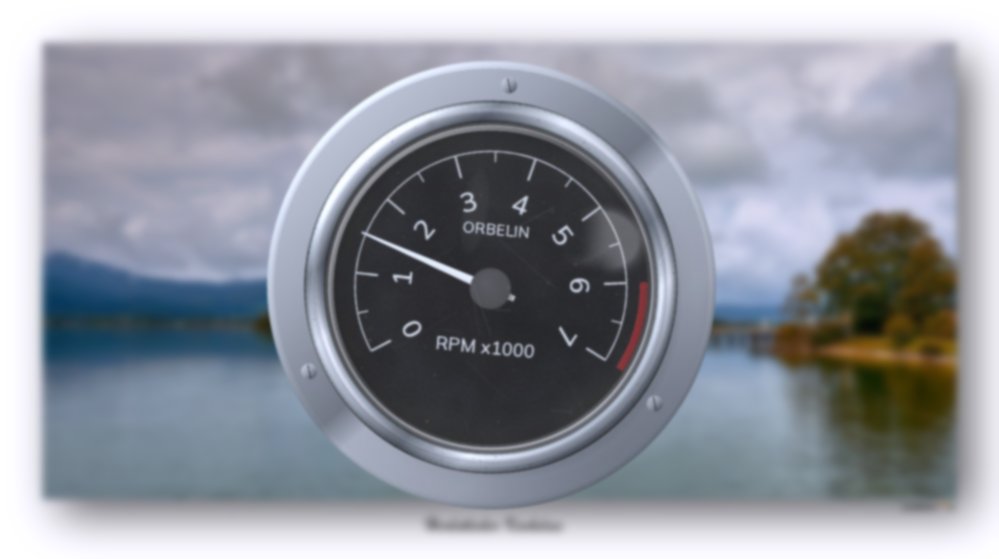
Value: 1500,rpm
